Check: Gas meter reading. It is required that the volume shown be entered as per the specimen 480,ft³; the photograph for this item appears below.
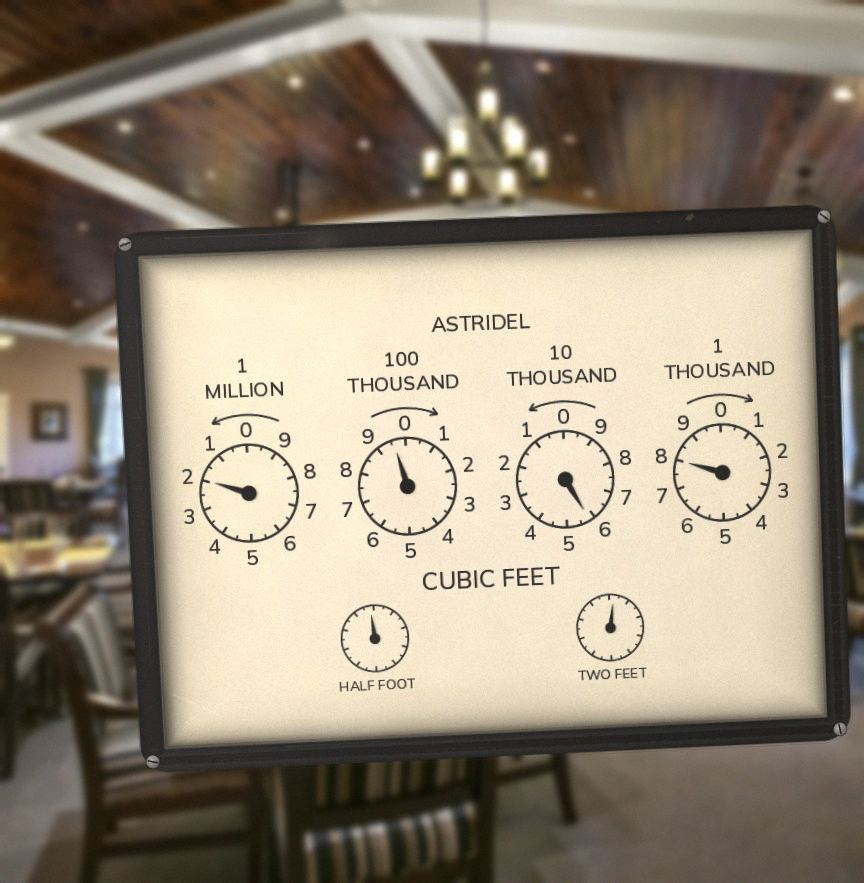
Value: 195800,ft³
